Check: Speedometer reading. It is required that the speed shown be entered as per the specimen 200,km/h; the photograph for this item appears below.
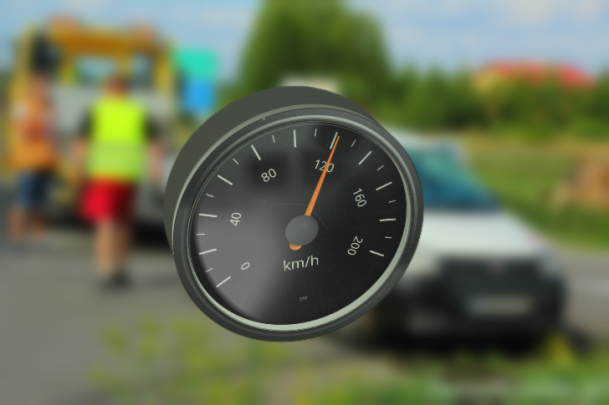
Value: 120,km/h
